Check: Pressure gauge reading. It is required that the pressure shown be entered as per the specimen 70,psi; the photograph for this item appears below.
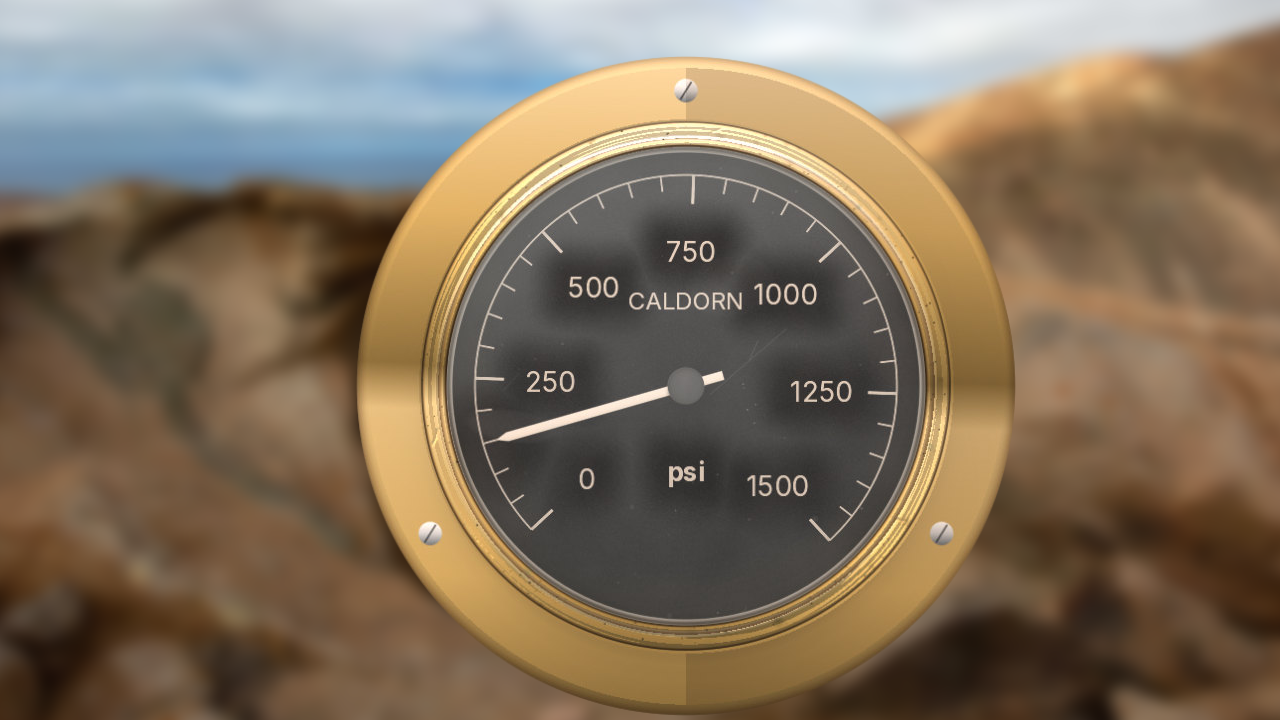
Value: 150,psi
